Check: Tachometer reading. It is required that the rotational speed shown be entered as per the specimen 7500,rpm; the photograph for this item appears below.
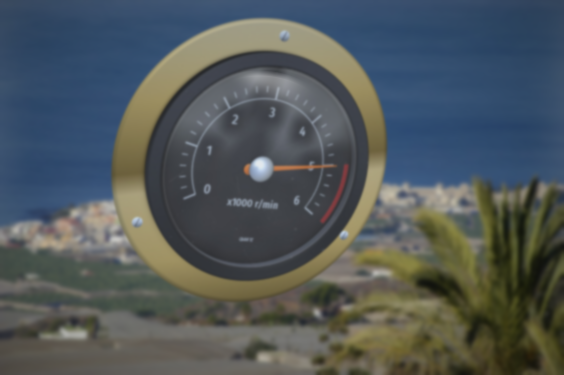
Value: 5000,rpm
